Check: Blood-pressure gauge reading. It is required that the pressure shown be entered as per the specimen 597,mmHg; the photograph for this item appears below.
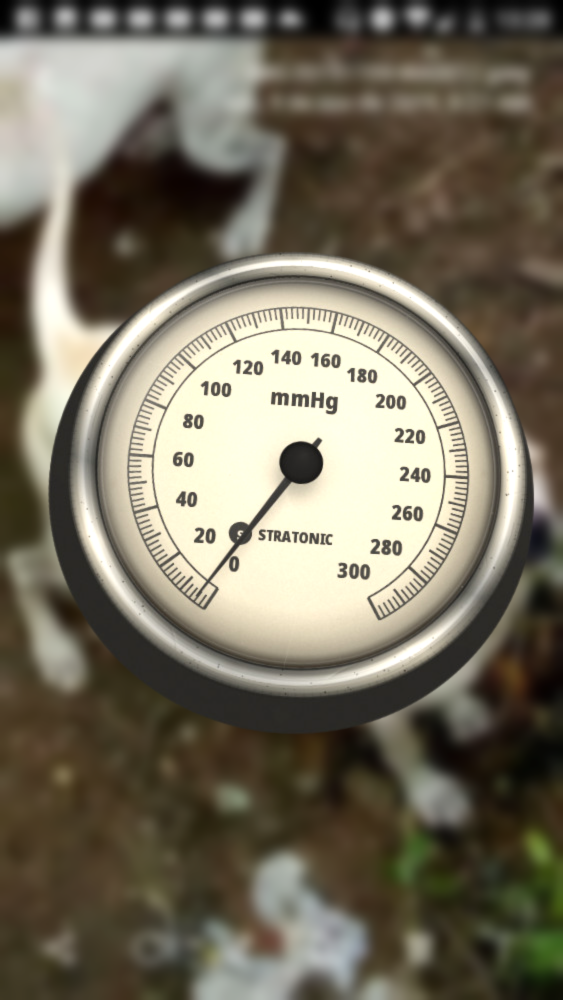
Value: 4,mmHg
